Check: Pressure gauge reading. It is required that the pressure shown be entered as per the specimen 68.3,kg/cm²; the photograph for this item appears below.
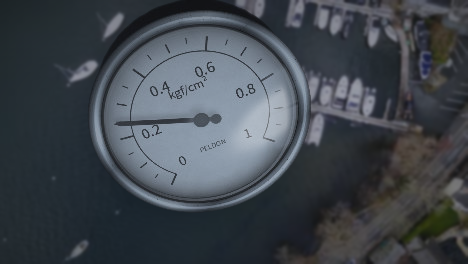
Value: 0.25,kg/cm²
